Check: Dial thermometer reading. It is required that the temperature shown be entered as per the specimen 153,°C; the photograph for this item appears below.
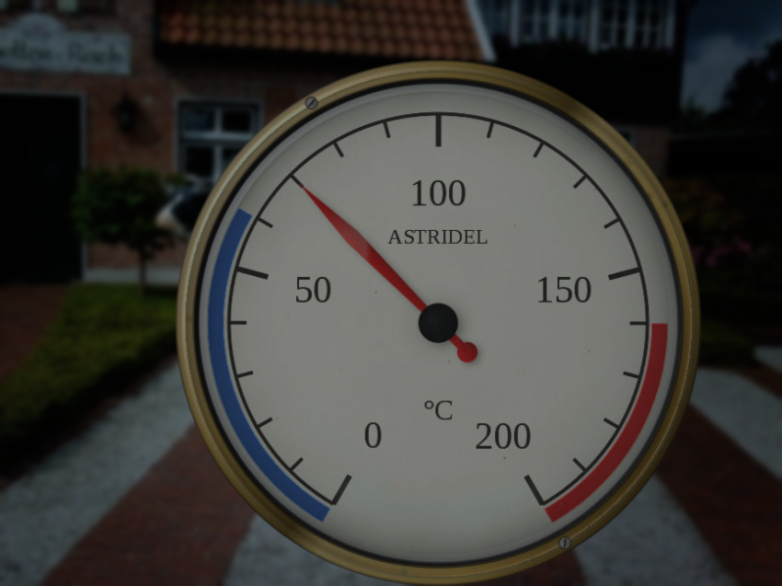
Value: 70,°C
